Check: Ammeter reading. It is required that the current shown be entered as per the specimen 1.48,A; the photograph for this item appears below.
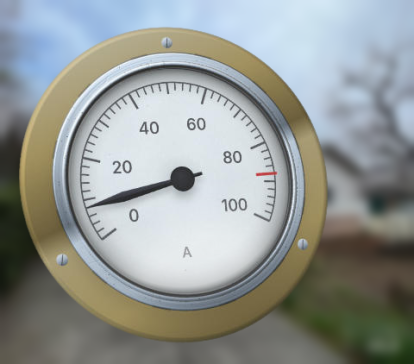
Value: 8,A
